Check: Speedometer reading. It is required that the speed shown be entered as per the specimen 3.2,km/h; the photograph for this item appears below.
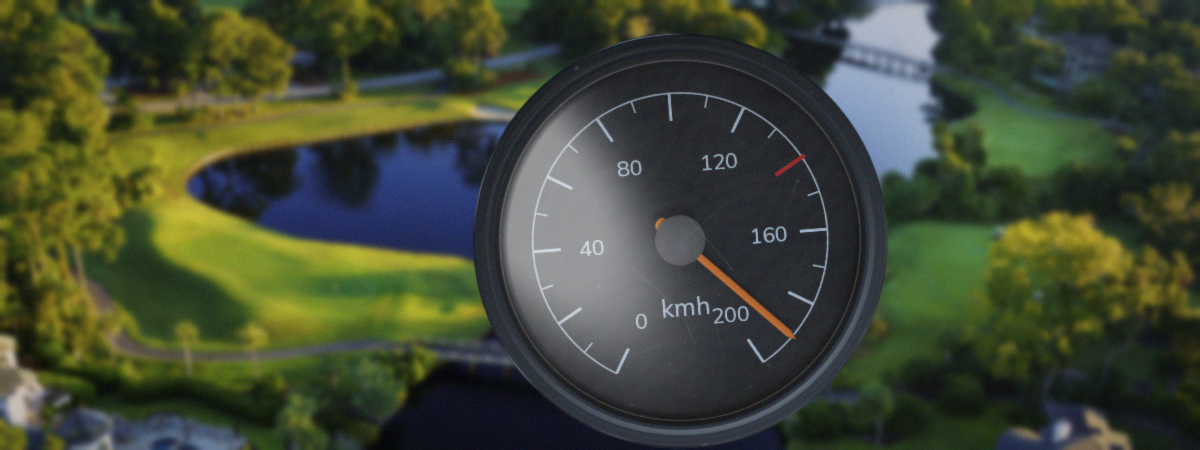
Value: 190,km/h
